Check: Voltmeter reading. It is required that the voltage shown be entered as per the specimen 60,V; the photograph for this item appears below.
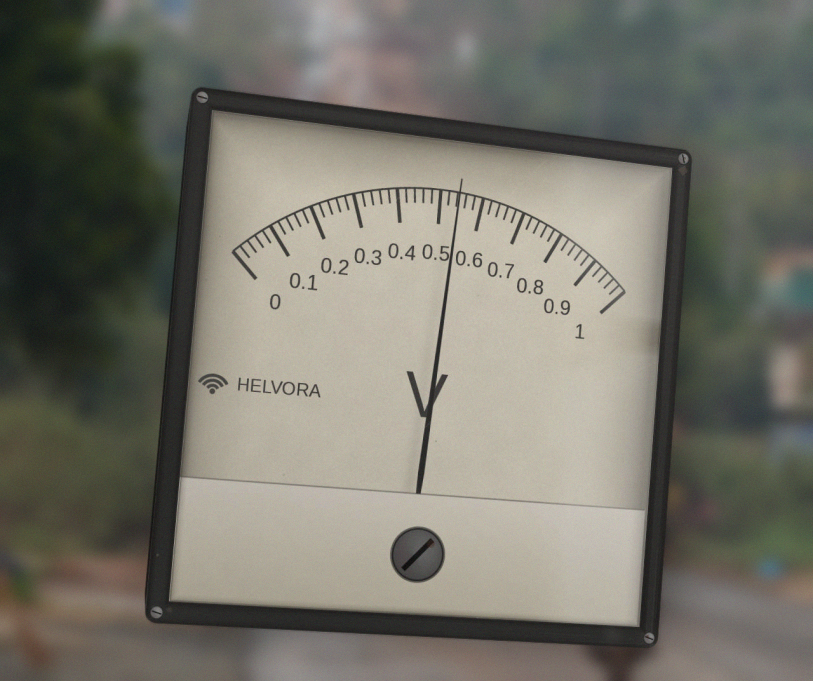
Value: 0.54,V
